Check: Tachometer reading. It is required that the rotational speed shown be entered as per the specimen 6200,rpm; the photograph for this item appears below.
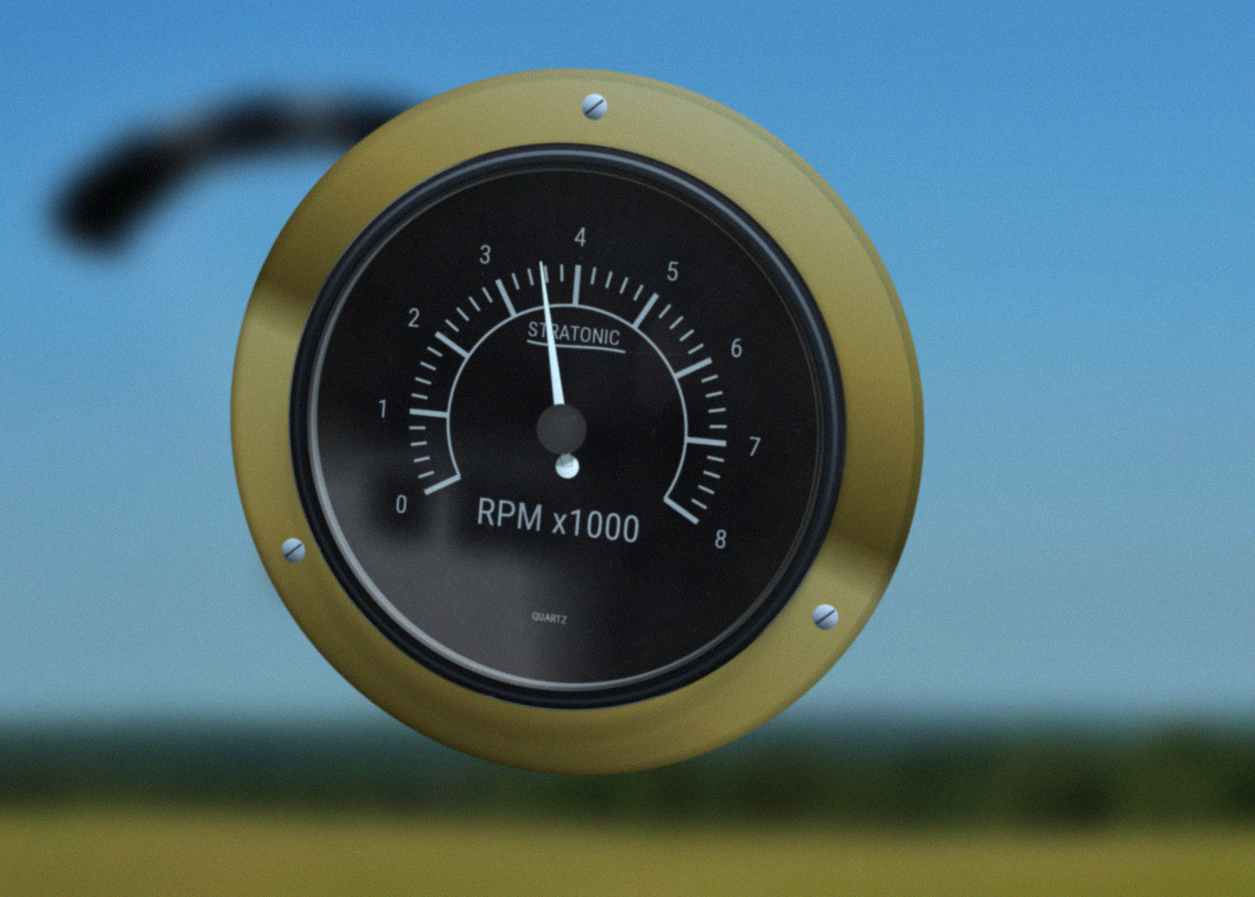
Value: 3600,rpm
